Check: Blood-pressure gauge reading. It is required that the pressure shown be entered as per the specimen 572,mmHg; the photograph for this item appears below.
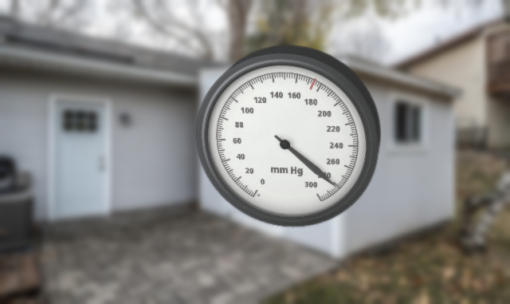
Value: 280,mmHg
